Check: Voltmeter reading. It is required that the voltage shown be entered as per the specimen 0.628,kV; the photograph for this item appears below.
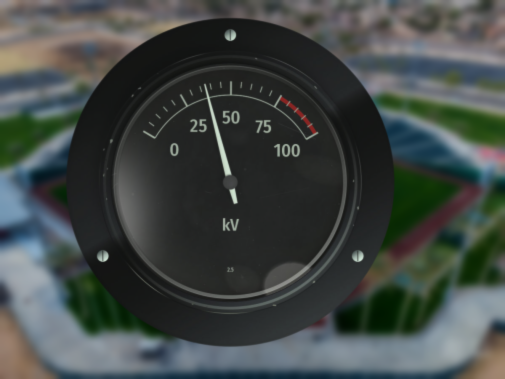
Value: 37.5,kV
